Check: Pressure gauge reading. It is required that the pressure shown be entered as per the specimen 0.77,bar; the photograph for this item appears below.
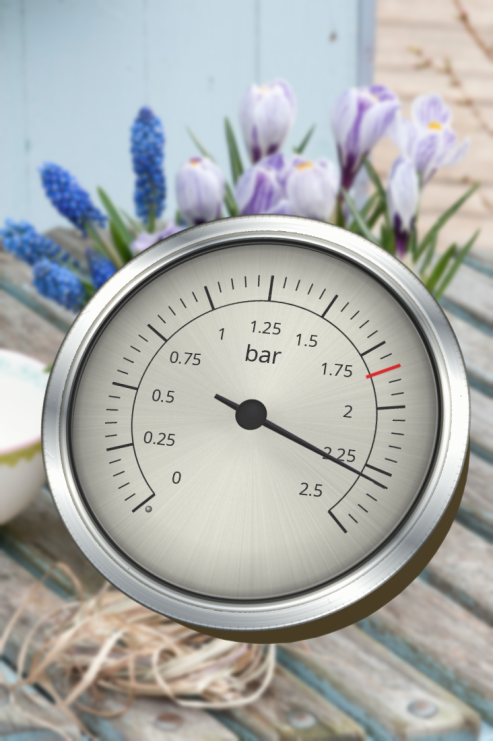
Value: 2.3,bar
